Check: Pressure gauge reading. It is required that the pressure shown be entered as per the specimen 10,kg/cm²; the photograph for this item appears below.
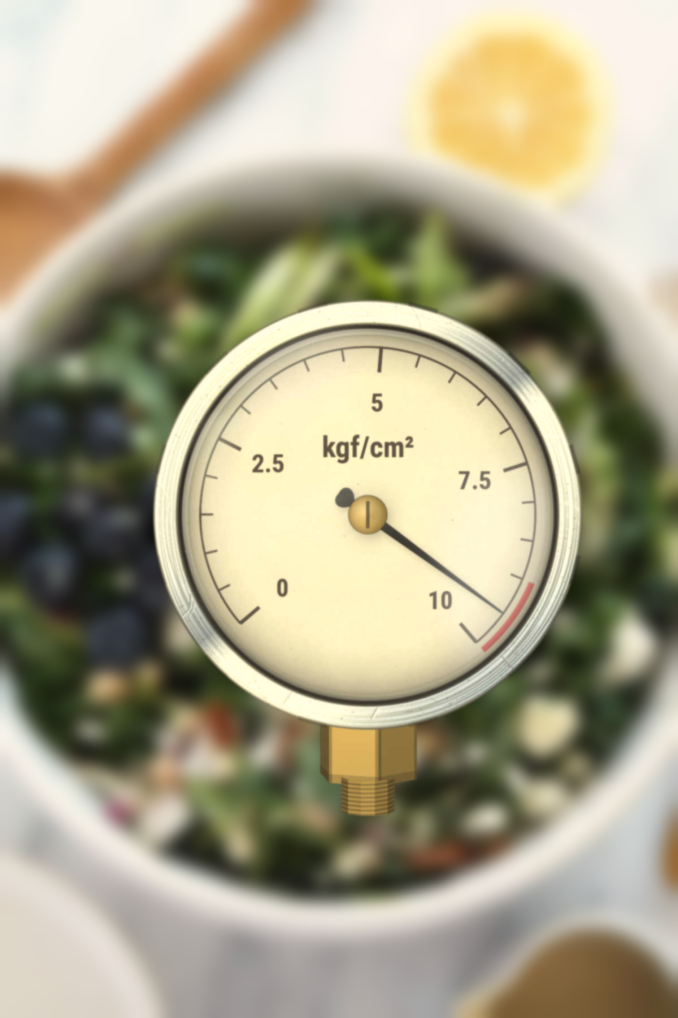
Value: 9.5,kg/cm²
